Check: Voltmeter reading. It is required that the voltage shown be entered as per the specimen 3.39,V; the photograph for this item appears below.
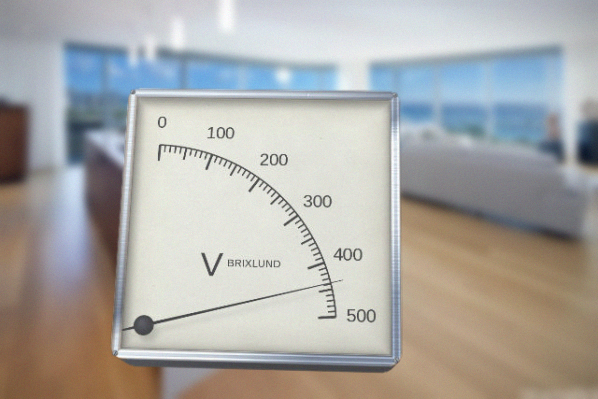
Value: 440,V
